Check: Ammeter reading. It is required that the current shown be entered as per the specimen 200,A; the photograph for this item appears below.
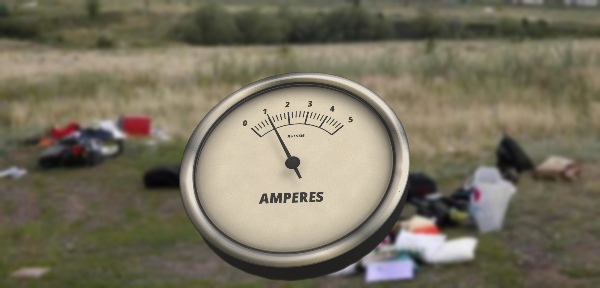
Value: 1,A
